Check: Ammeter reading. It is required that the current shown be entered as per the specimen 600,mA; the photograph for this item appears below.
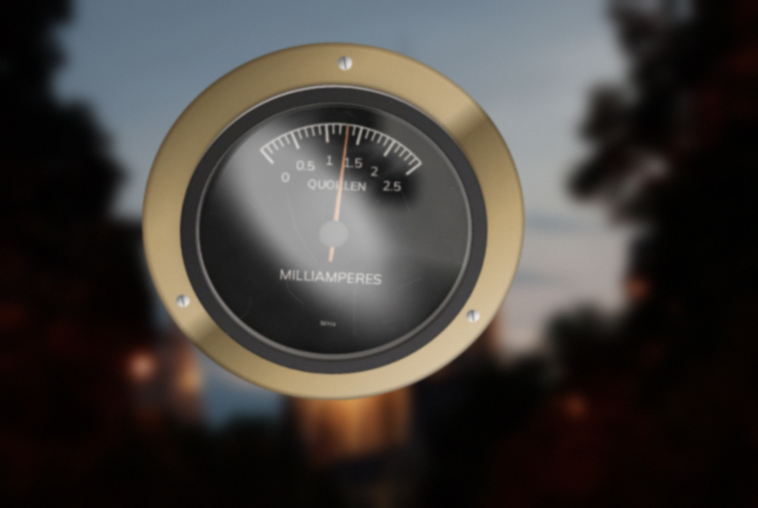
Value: 1.3,mA
